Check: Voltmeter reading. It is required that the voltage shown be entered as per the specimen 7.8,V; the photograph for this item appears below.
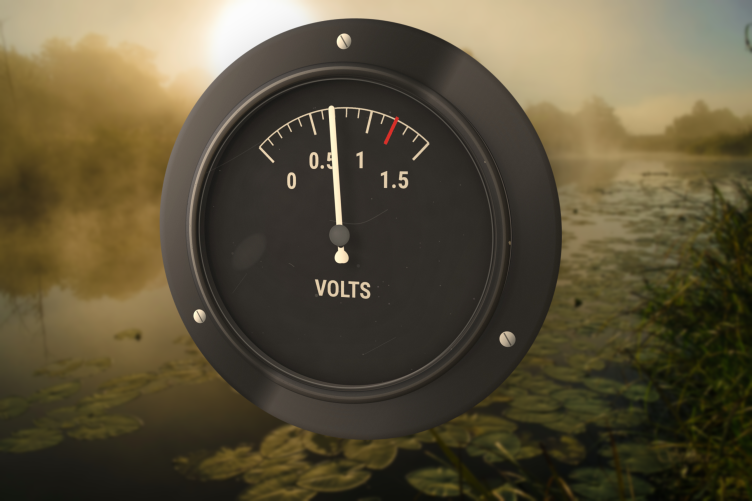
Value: 0.7,V
